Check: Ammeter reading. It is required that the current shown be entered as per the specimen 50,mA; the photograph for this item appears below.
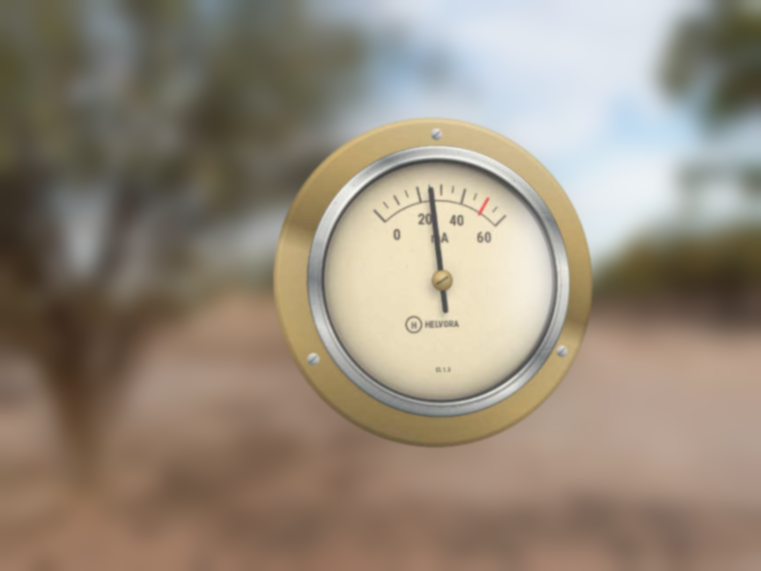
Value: 25,mA
